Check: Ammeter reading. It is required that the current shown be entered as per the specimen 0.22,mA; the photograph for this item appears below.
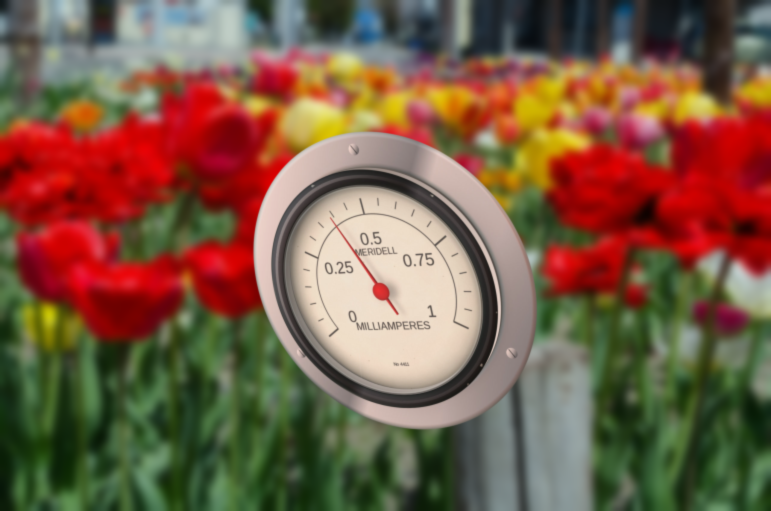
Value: 0.4,mA
